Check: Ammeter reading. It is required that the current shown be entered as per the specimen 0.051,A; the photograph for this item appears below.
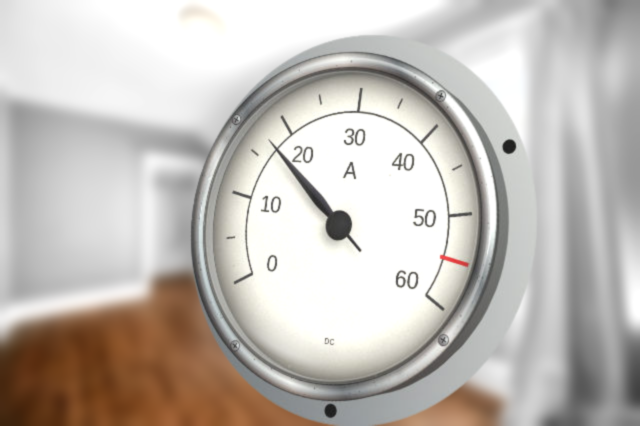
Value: 17.5,A
